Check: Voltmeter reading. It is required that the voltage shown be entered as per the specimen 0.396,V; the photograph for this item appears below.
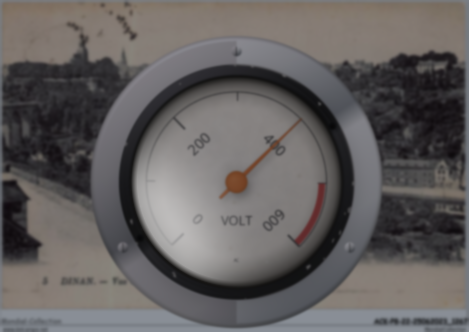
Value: 400,V
